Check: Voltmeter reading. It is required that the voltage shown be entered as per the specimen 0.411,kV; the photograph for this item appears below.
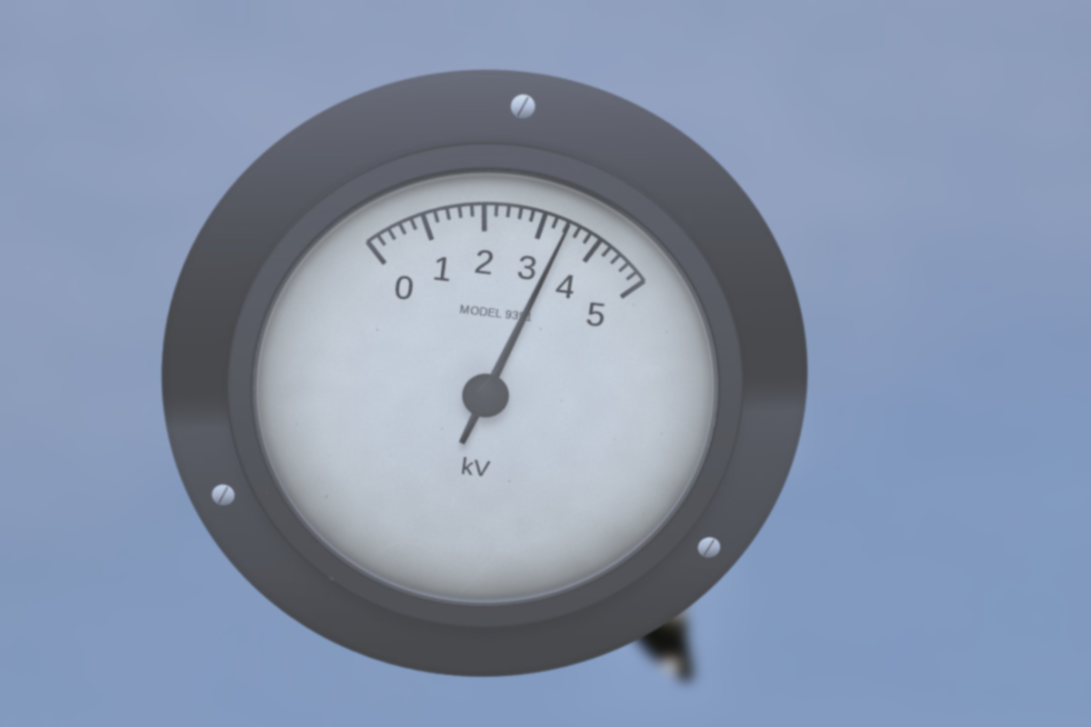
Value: 3.4,kV
